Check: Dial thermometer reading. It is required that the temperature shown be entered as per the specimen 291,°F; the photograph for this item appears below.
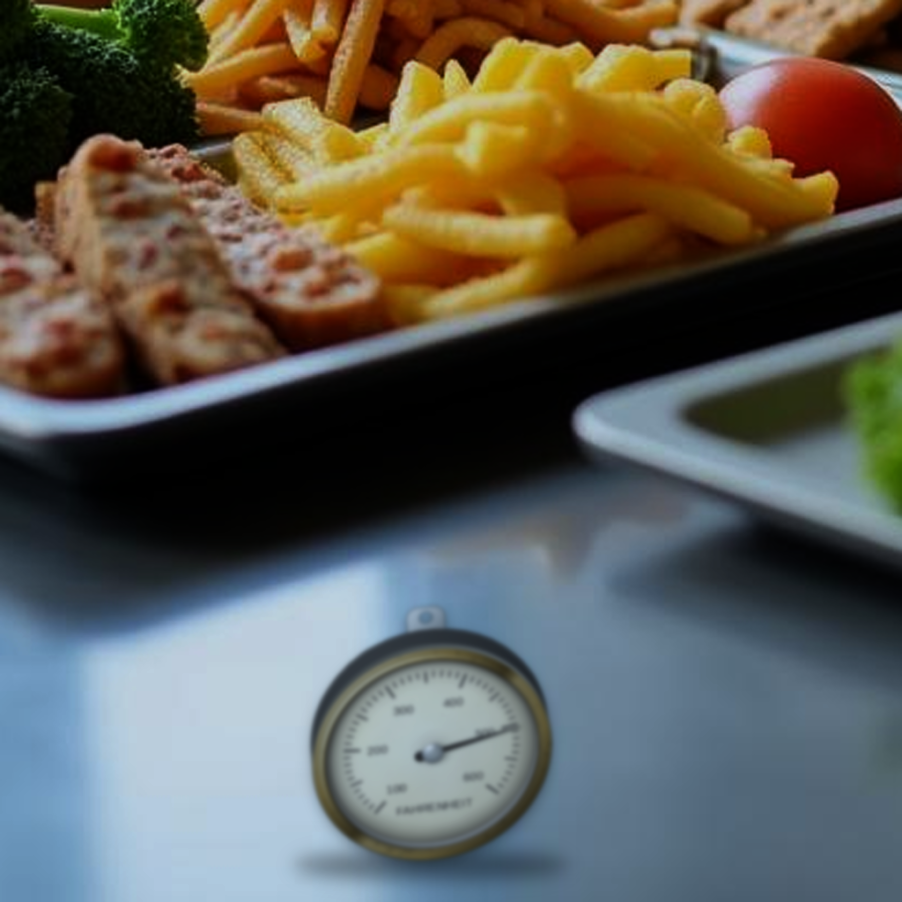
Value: 500,°F
